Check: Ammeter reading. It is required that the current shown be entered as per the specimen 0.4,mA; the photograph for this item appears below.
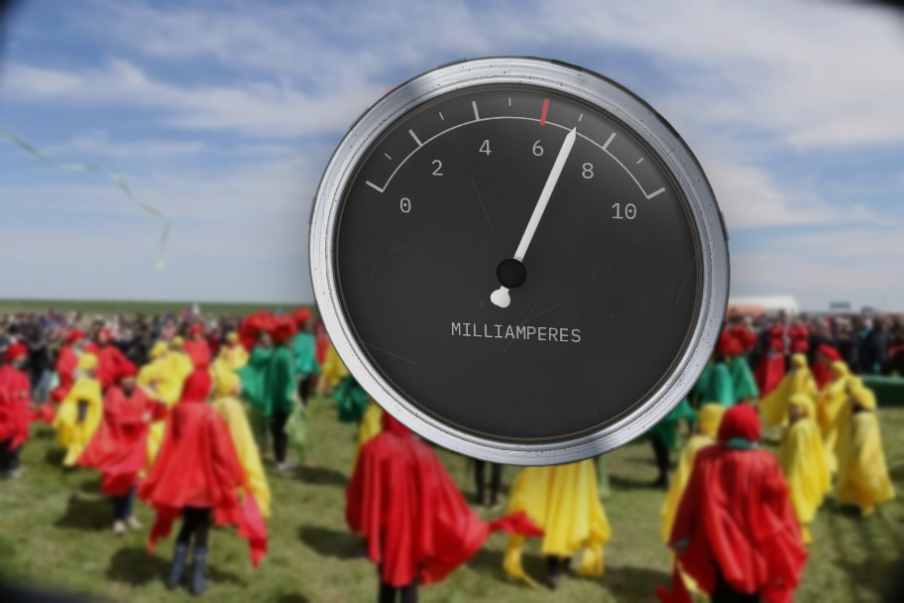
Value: 7,mA
